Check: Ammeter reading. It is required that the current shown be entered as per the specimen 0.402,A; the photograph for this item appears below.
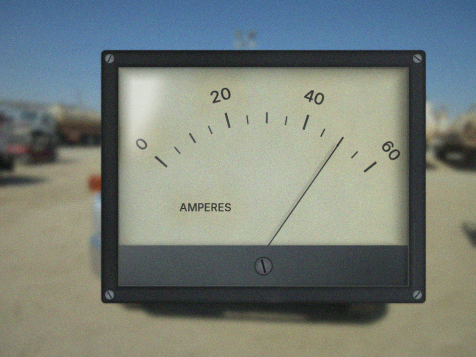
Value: 50,A
